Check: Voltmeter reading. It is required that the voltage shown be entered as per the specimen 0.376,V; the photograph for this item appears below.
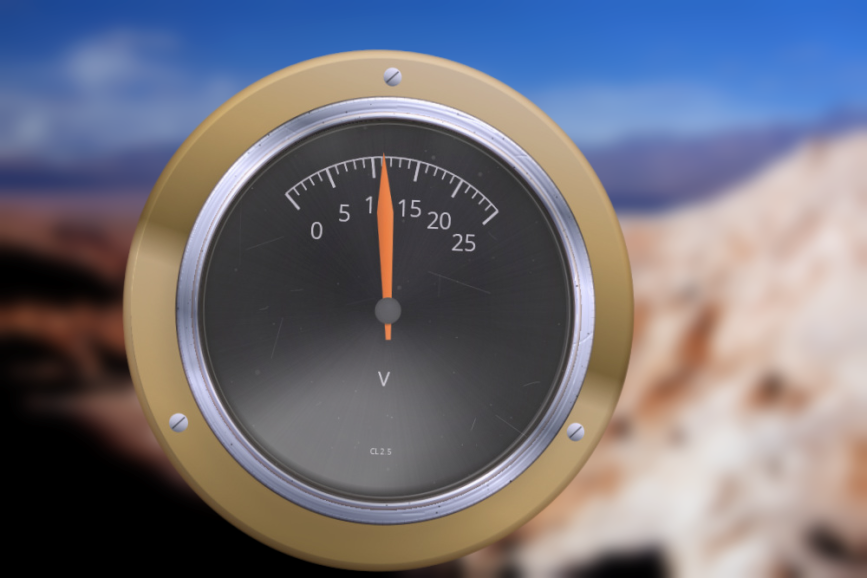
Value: 11,V
